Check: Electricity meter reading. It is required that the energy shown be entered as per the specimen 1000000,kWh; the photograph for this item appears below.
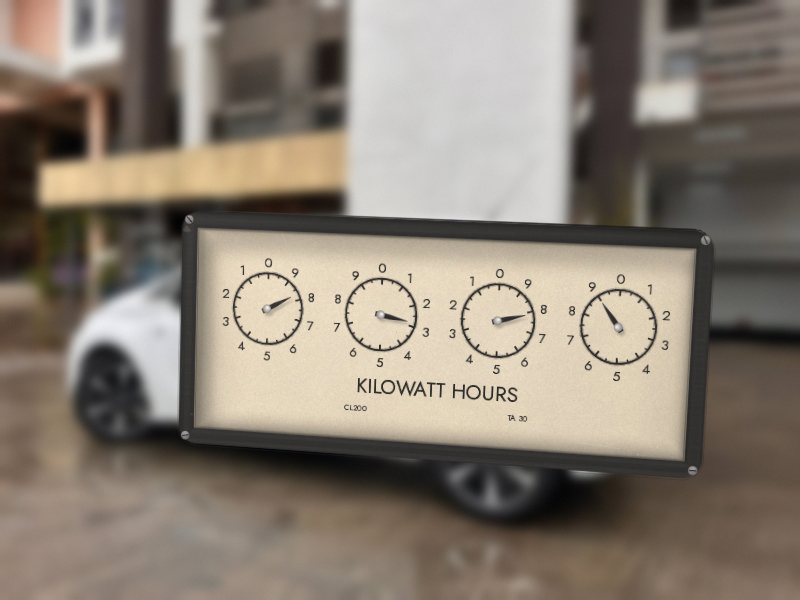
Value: 8279,kWh
